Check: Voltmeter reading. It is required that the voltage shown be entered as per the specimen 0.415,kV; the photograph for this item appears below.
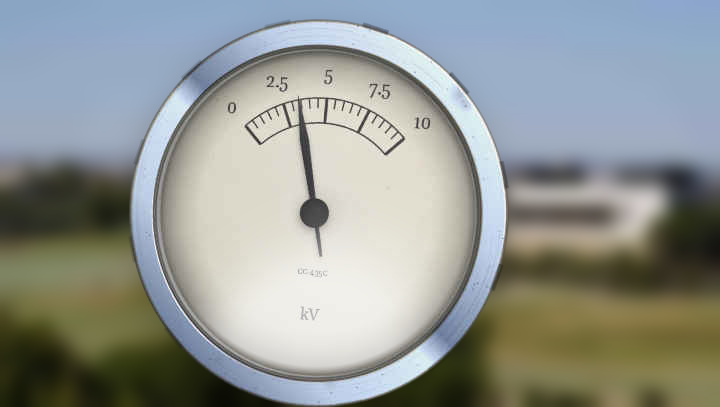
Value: 3.5,kV
